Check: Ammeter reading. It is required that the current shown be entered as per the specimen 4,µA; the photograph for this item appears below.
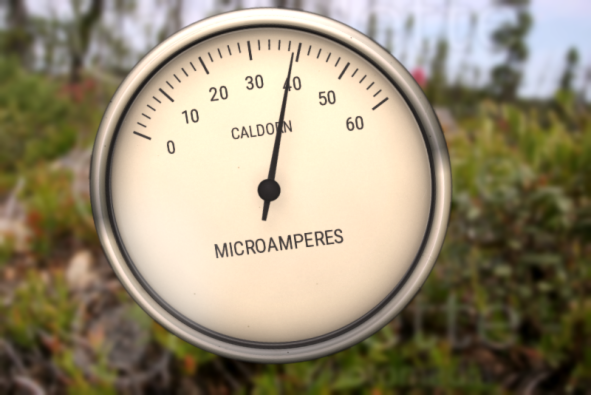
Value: 39,µA
